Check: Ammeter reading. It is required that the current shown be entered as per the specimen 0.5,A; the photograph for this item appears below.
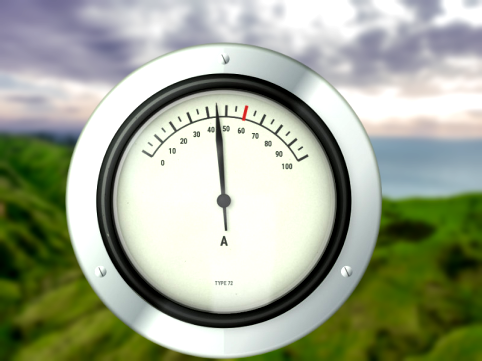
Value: 45,A
